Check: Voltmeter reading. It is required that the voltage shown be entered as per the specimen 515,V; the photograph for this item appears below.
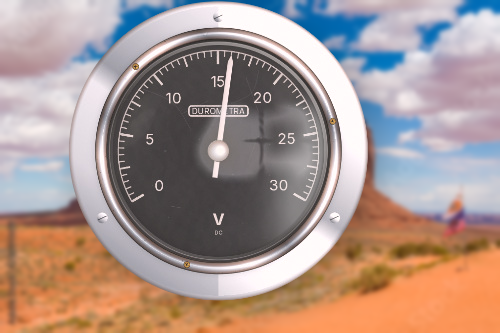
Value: 16,V
